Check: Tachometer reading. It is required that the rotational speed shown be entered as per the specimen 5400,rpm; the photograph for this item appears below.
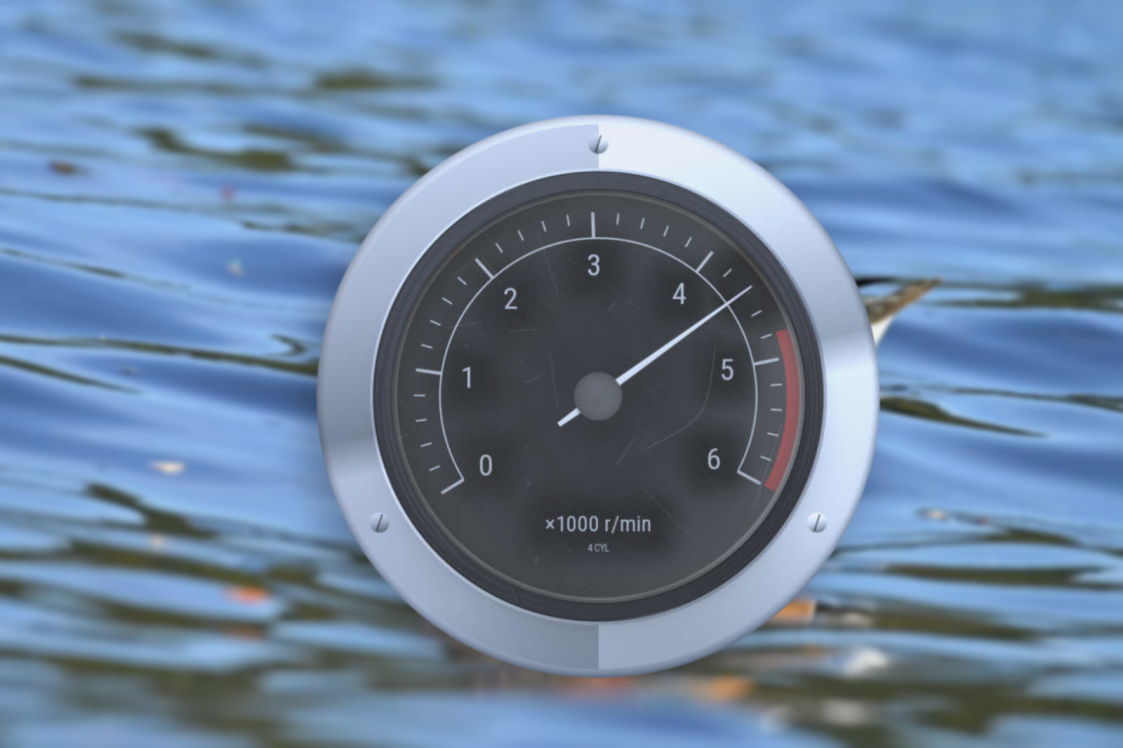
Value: 4400,rpm
